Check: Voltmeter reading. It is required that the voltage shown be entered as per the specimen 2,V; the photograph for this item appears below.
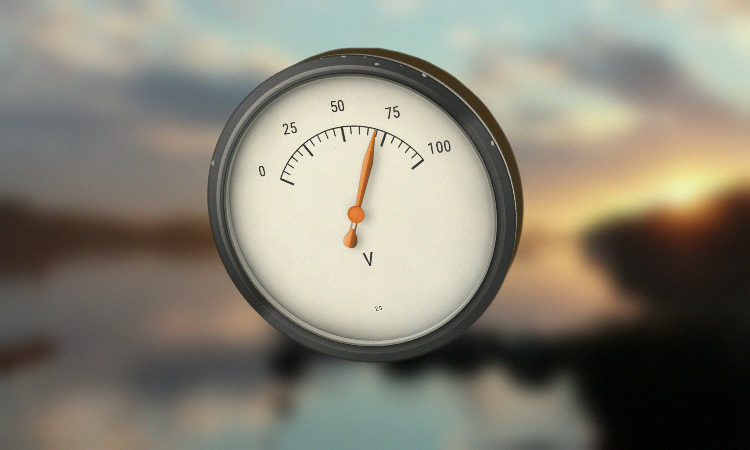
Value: 70,V
